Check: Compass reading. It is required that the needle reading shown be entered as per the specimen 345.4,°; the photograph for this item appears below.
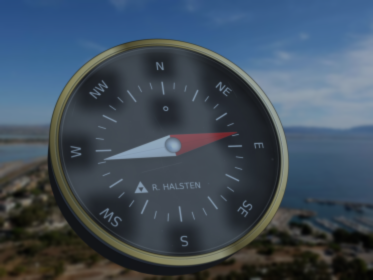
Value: 80,°
